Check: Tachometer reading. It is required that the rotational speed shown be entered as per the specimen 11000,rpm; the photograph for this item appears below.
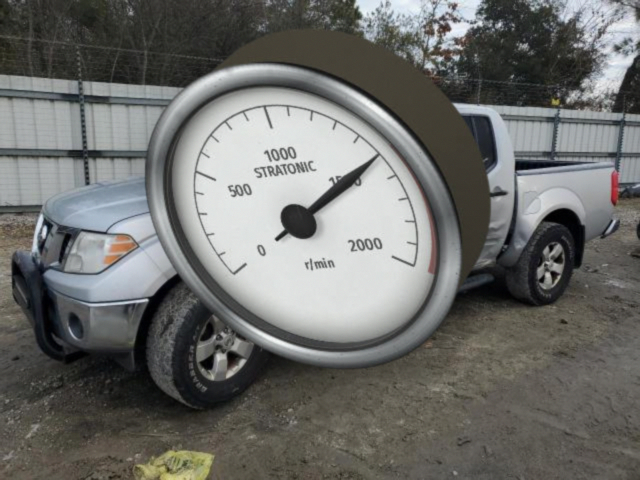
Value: 1500,rpm
